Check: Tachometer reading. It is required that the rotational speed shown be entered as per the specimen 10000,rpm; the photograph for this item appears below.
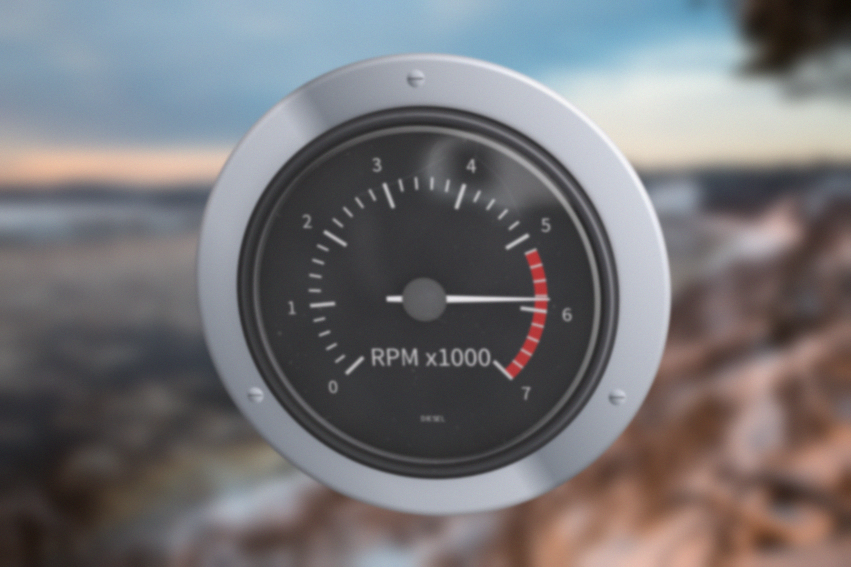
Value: 5800,rpm
